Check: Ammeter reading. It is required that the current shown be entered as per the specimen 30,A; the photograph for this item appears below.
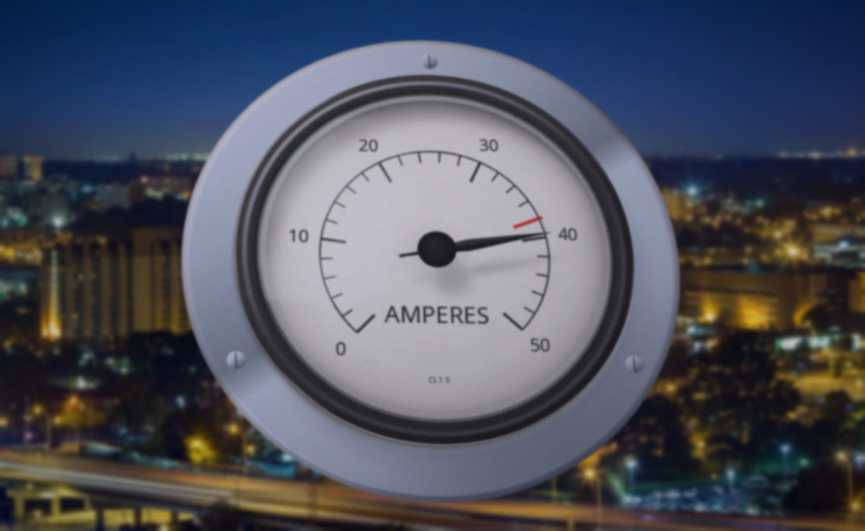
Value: 40,A
